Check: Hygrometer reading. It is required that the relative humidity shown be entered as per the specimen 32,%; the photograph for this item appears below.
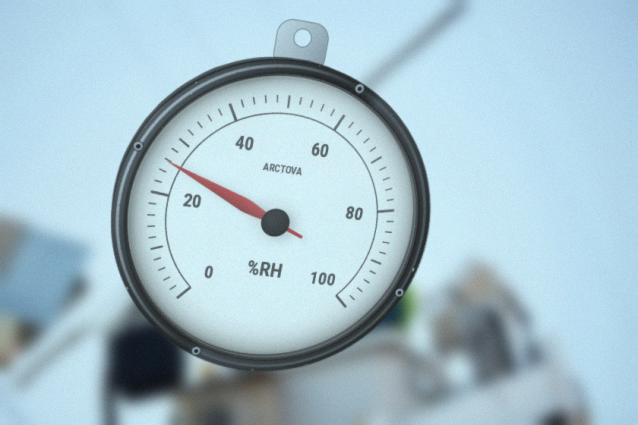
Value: 26,%
